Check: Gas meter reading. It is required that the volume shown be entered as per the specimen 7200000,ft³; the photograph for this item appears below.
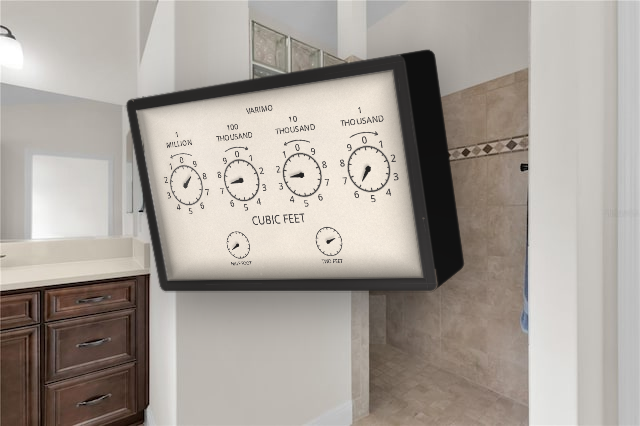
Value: 872600,ft³
